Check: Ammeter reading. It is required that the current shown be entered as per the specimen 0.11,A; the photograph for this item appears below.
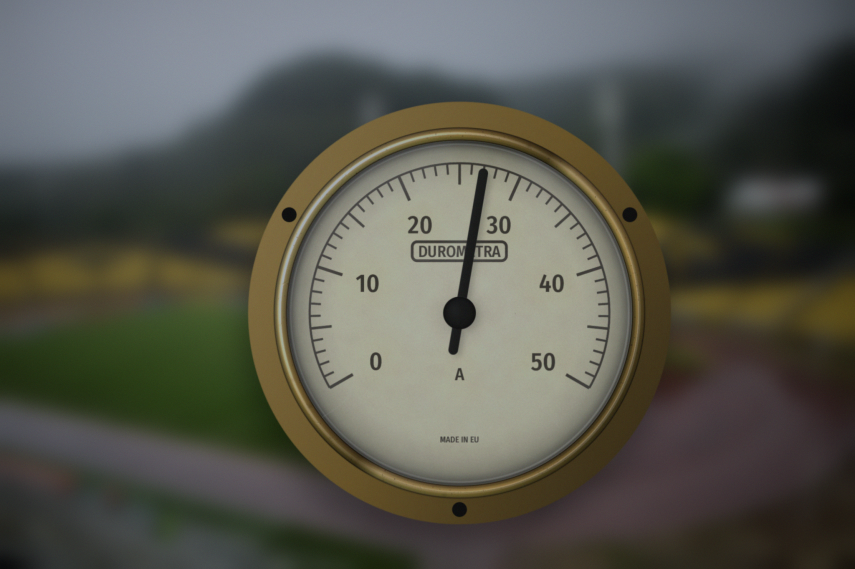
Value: 27,A
